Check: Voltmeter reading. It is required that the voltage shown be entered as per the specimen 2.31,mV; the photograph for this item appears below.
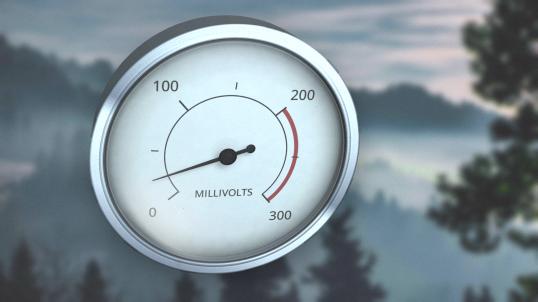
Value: 25,mV
